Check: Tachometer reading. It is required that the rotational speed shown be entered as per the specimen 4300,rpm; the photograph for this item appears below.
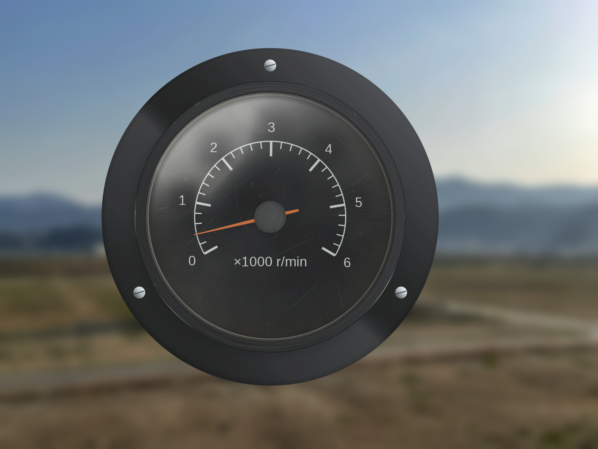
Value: 400,rpm
